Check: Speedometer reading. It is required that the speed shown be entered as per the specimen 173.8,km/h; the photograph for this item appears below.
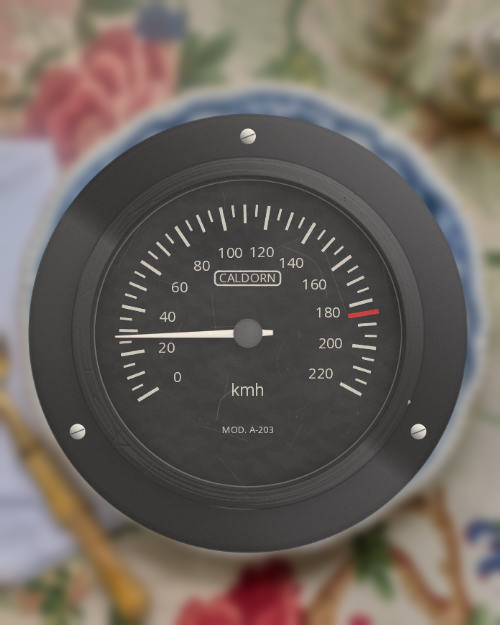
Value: 27.5,km/h
